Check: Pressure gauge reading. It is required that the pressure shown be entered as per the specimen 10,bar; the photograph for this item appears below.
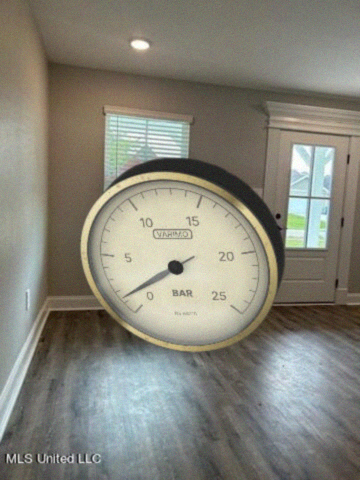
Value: 1.5,bar
